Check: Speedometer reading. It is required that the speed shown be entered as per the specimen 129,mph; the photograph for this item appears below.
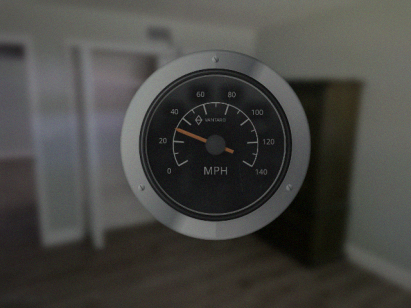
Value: 30,mph
